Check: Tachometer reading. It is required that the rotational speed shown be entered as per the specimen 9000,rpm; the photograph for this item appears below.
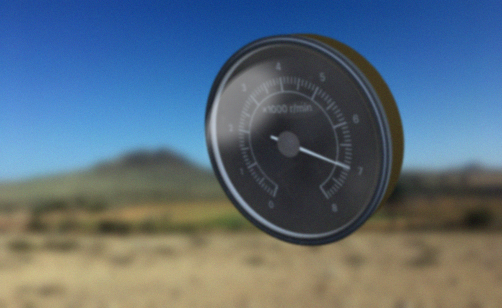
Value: 7000,rpm
